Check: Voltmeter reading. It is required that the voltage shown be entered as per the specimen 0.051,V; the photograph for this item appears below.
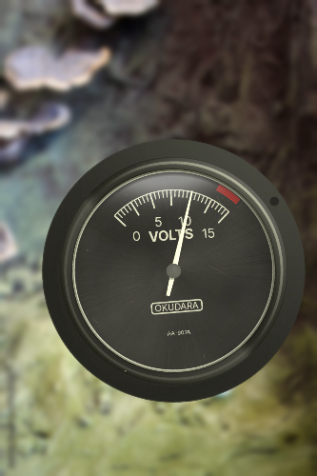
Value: 10,V
